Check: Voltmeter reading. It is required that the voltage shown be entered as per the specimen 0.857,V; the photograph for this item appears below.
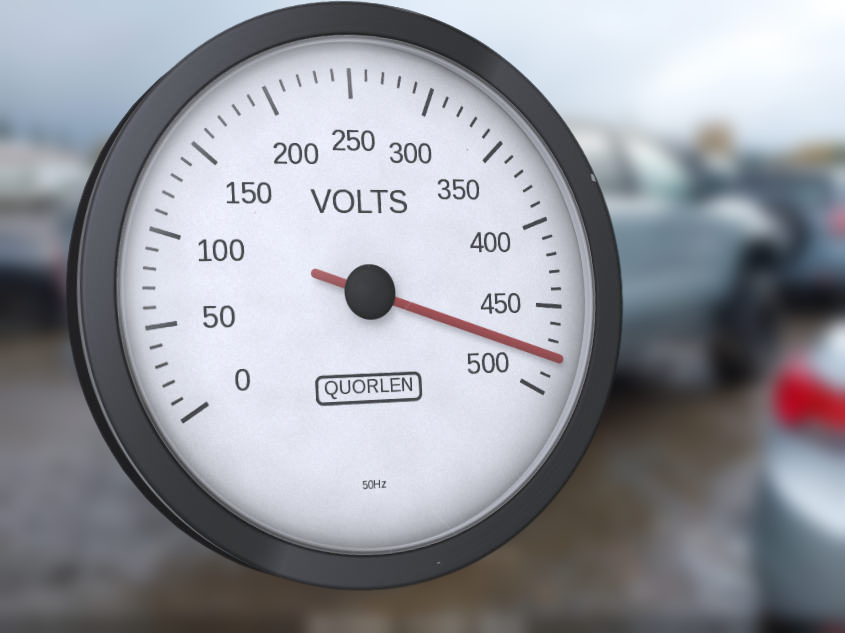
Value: 480,V
